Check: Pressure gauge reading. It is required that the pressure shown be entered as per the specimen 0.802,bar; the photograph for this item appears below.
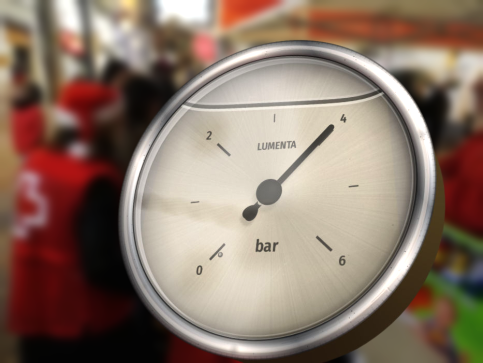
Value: 4,bar
